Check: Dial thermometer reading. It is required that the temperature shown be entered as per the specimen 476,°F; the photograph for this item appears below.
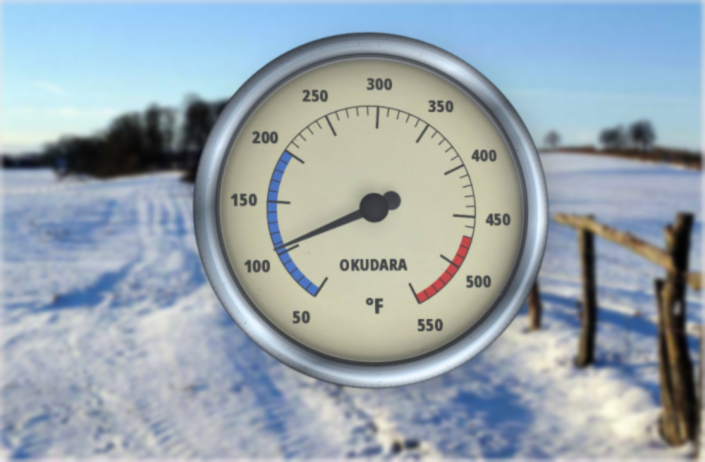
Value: 105,°F
